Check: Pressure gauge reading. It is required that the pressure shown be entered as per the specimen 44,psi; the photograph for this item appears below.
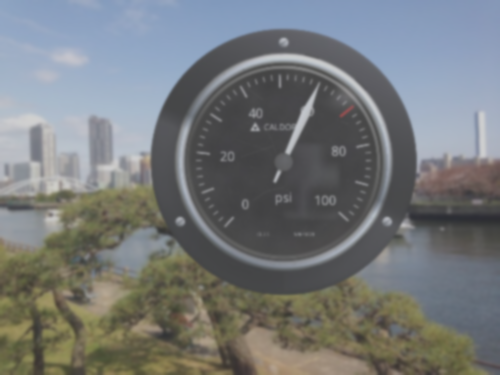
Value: 60,psi
